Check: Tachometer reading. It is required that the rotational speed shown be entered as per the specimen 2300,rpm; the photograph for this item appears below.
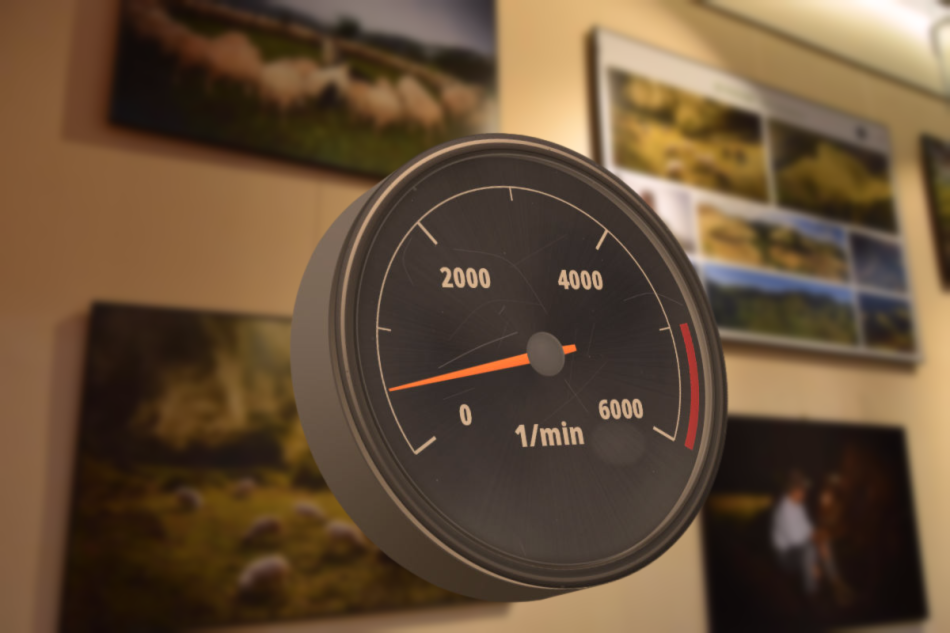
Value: 500,rpm
